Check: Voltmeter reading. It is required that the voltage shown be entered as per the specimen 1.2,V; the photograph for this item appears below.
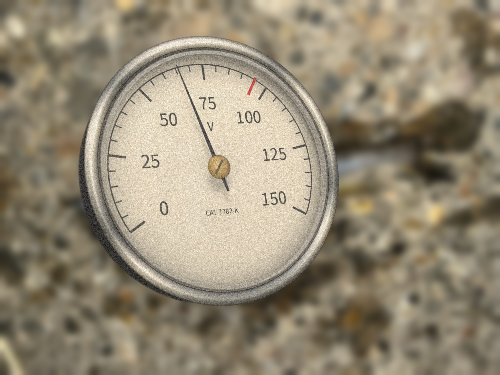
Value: 65,V
